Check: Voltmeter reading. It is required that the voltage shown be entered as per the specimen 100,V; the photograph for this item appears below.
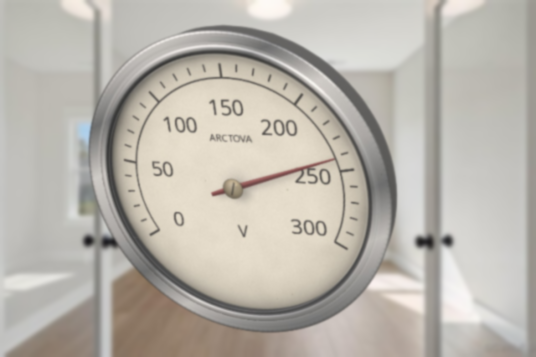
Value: 240,V
